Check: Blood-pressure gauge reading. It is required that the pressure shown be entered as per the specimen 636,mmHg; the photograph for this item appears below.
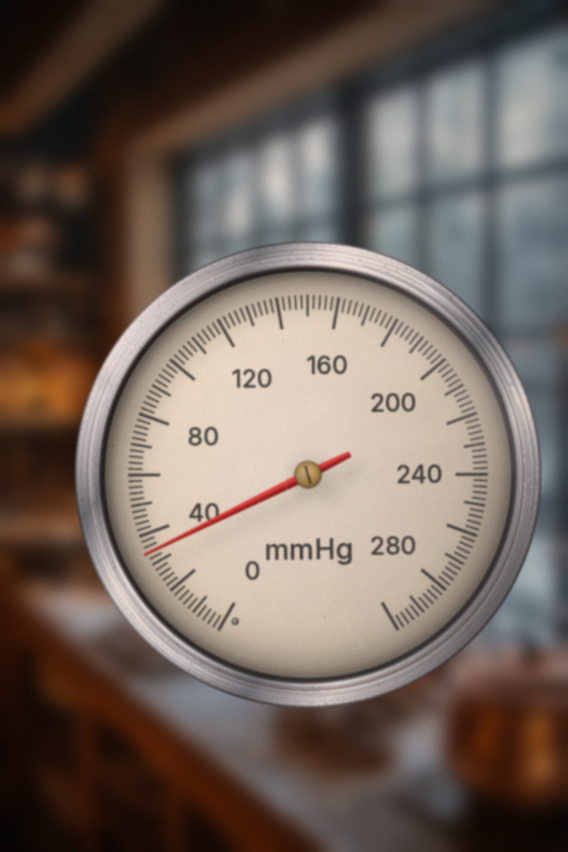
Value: 34,mmHg
